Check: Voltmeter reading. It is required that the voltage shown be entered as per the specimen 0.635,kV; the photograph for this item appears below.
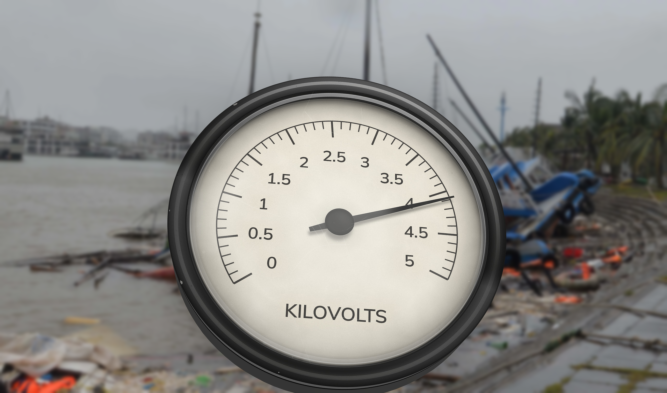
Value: 4.1,kV
